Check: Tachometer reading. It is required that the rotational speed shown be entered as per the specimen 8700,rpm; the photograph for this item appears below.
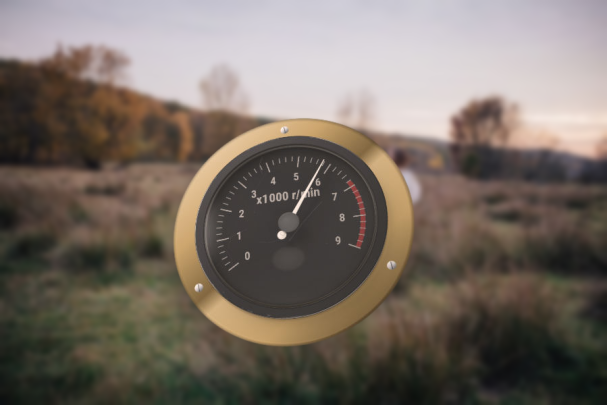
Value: 5800,rpm
